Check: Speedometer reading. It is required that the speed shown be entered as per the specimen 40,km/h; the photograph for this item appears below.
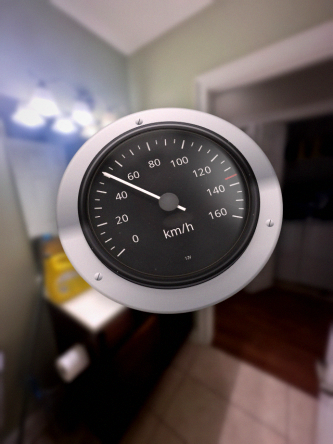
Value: 50,km/h
